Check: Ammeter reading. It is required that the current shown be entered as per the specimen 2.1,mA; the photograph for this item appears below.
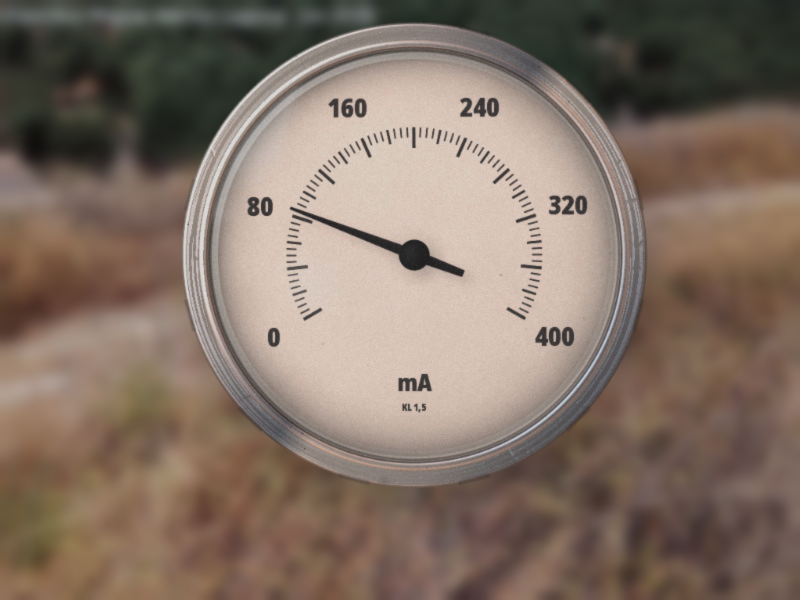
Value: 85,mA
